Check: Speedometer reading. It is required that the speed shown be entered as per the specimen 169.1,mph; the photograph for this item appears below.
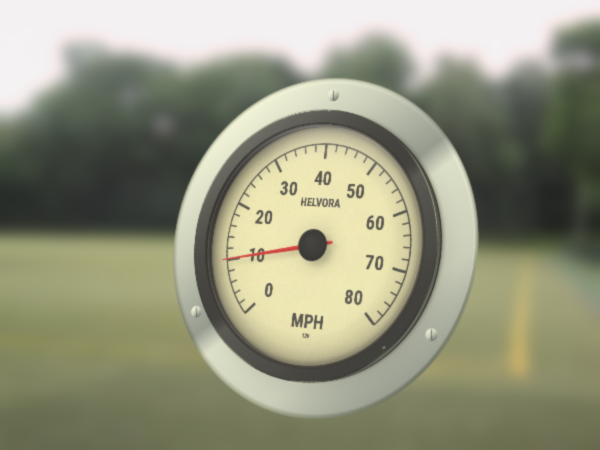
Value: 10,mph
